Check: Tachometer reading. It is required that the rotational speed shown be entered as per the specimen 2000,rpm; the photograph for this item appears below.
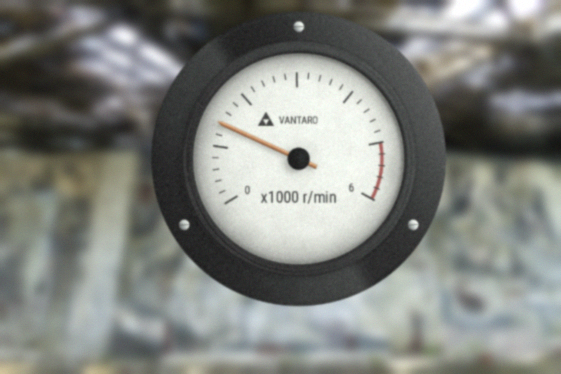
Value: 1400,rpm
